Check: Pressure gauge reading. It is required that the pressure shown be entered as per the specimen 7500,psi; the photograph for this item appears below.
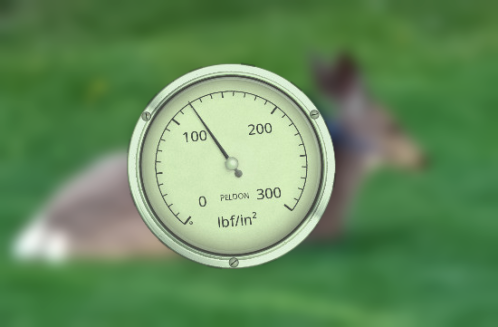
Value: 120,psi
